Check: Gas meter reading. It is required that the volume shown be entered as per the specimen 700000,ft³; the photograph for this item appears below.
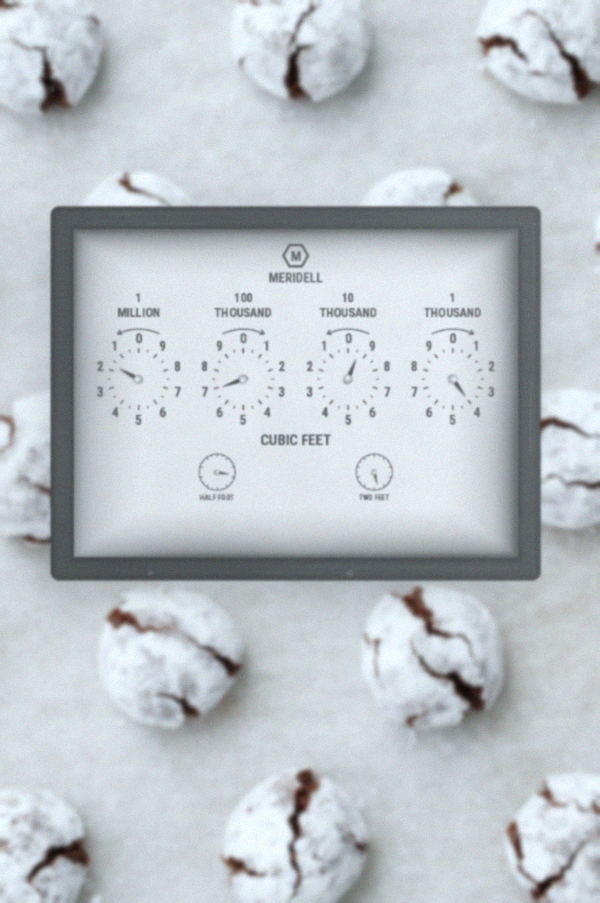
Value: 169400,ft³
